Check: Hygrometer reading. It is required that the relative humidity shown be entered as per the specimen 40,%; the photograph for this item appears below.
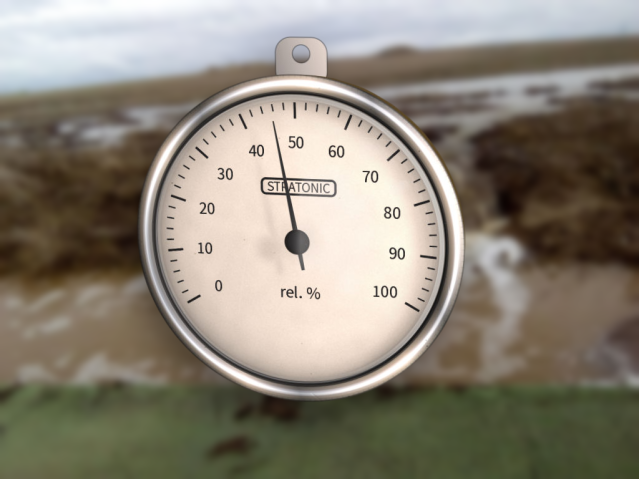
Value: 46,%
